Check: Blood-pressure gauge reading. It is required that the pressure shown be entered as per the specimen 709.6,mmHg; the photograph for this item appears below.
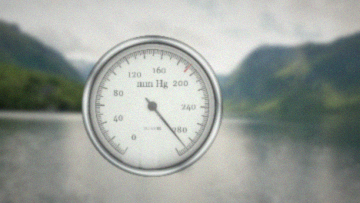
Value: 290,mmHg
